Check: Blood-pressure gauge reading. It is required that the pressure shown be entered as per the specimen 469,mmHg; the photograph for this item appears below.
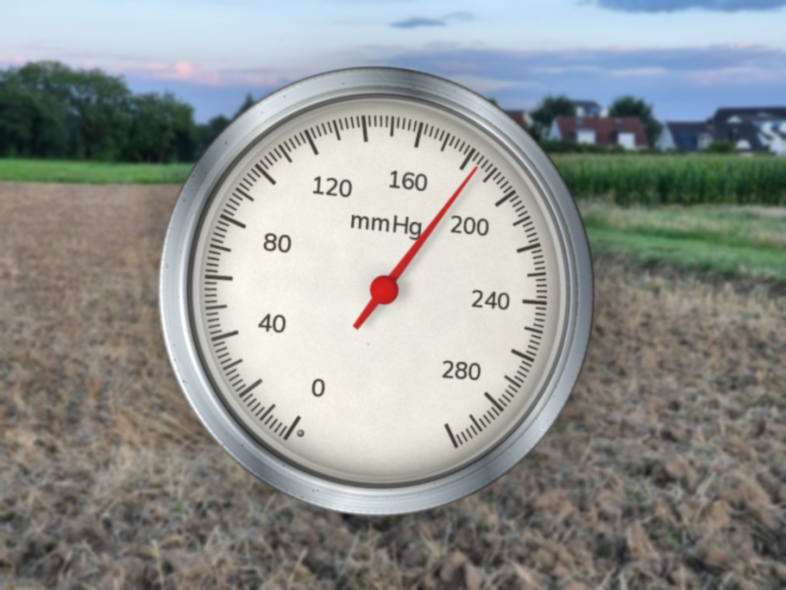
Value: 184,mmHg
